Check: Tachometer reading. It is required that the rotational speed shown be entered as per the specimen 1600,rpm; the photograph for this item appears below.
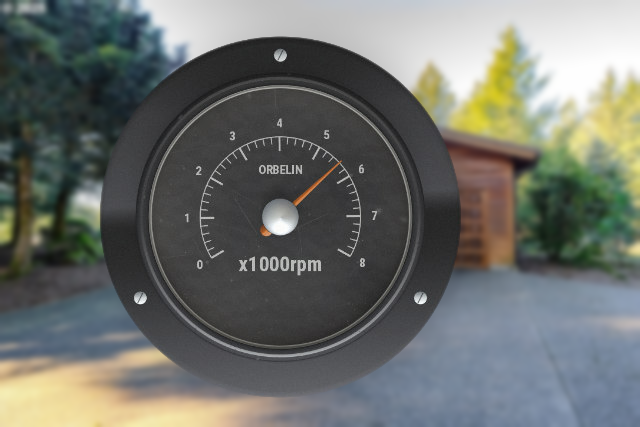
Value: 5600,rpm
